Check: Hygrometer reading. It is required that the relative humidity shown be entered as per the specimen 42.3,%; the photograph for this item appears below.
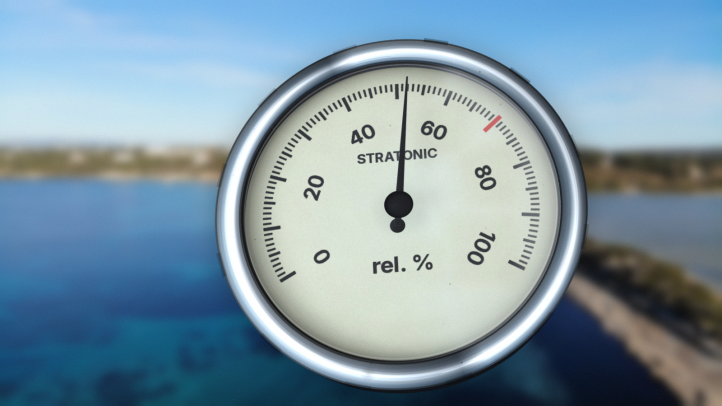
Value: 52,%
